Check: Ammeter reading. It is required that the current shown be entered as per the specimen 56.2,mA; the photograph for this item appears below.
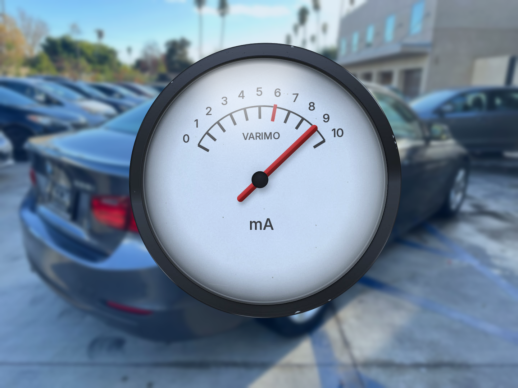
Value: 9,mA
